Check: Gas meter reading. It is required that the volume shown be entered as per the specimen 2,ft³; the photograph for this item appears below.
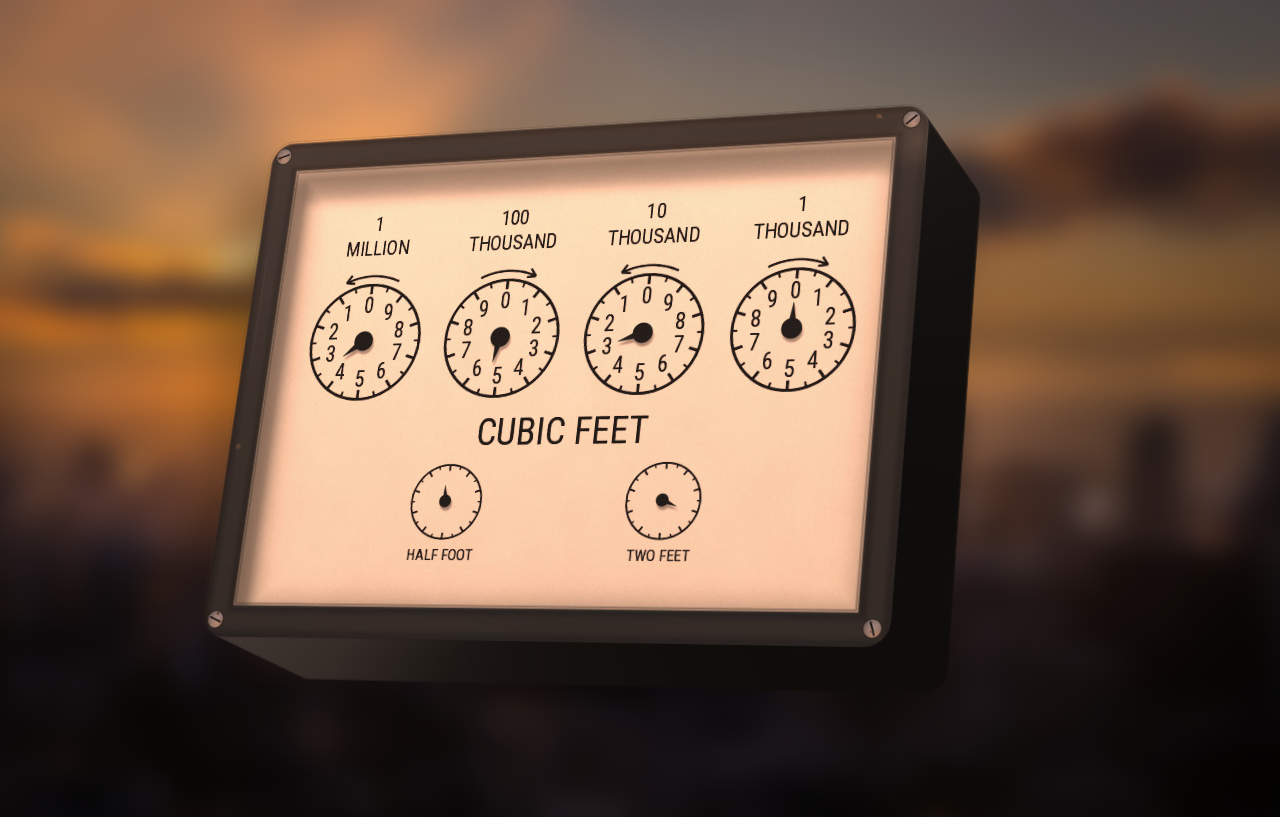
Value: 353000,ft³
